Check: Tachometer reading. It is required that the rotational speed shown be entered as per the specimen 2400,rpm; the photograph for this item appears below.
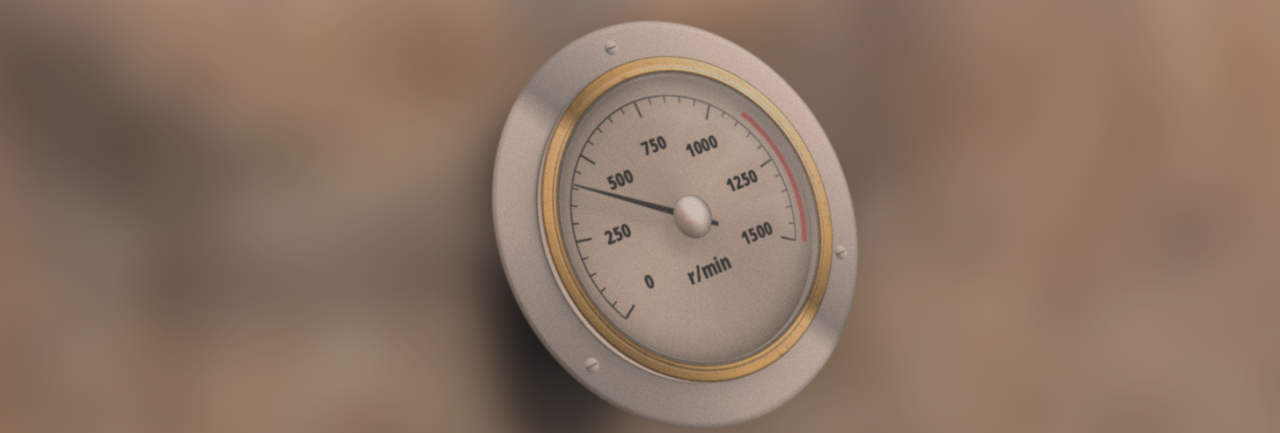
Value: 400,rpm
